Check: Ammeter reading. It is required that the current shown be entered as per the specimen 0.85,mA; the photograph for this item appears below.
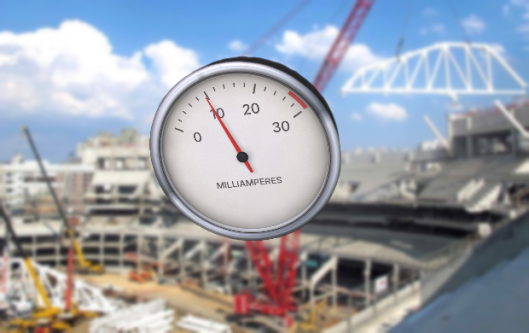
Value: 10,mA
